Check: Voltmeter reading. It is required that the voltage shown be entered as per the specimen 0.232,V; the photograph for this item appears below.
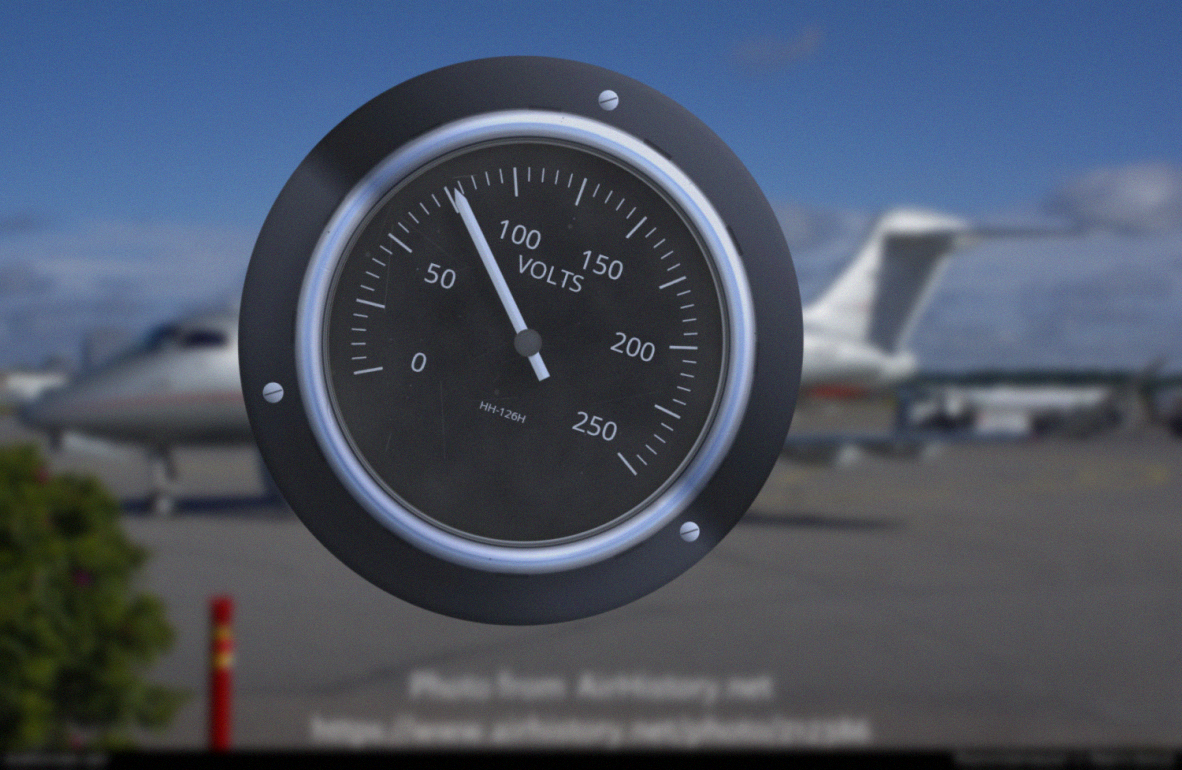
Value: 77.5,V
